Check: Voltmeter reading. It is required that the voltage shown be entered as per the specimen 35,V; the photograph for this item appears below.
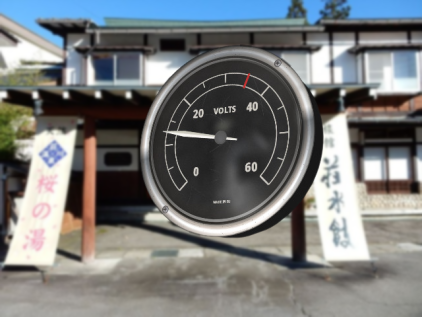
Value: 12.5,V
